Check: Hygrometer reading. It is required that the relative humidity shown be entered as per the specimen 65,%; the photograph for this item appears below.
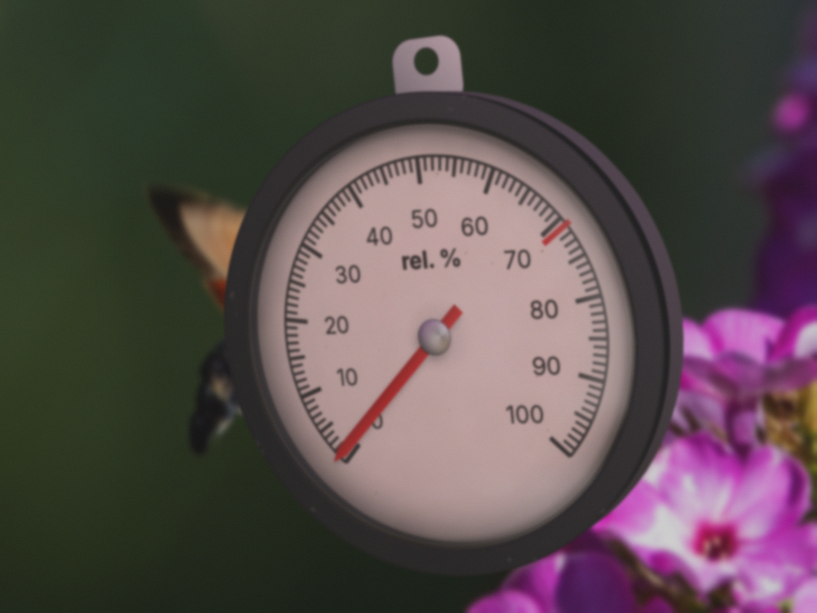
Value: 1,%
